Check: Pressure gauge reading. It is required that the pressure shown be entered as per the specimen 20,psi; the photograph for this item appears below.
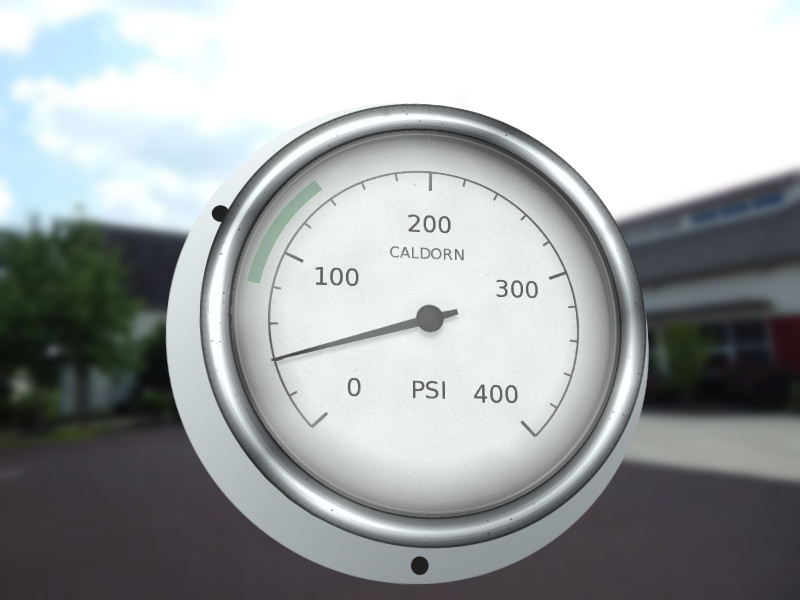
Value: 40,psi
